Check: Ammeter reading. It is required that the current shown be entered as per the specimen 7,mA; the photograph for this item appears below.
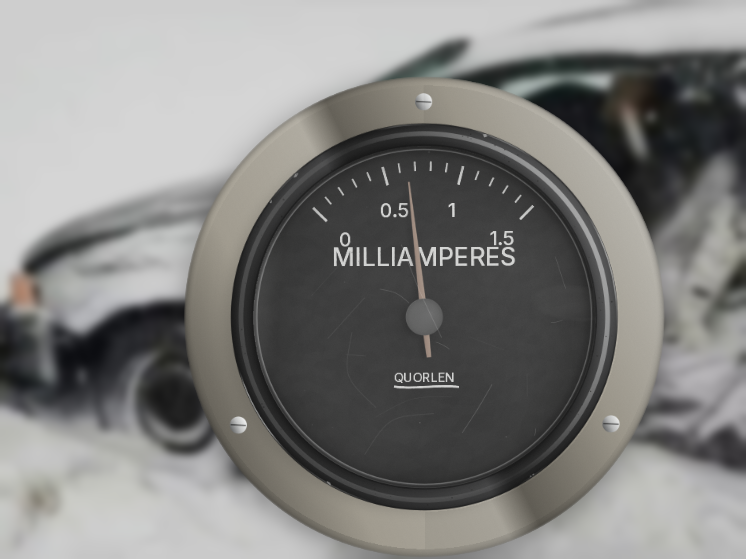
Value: 0.65,mA
